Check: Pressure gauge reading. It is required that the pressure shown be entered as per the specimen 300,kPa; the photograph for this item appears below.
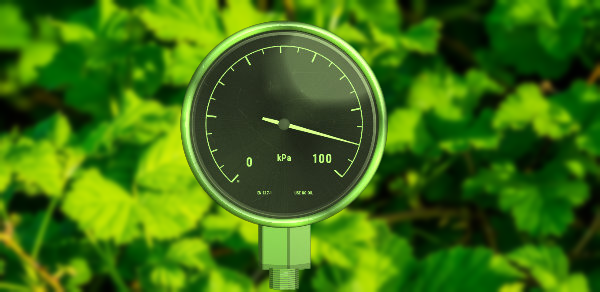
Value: 90,kPa
